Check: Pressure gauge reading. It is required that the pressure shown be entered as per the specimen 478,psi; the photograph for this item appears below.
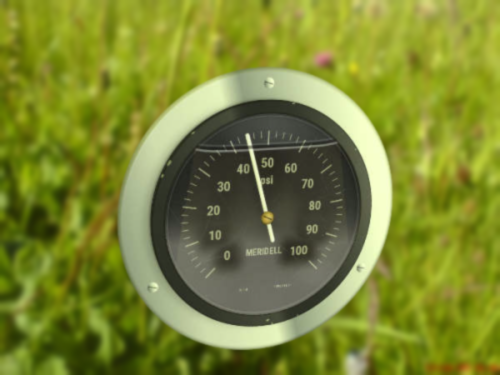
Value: 44,psi
